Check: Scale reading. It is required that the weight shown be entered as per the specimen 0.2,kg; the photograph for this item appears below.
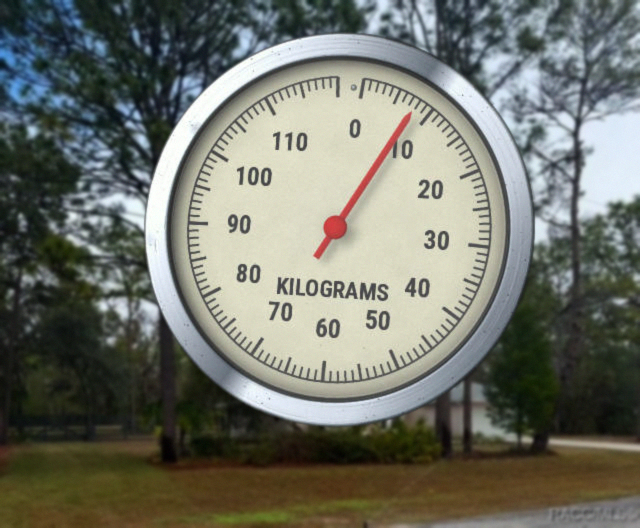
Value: 8,kg
